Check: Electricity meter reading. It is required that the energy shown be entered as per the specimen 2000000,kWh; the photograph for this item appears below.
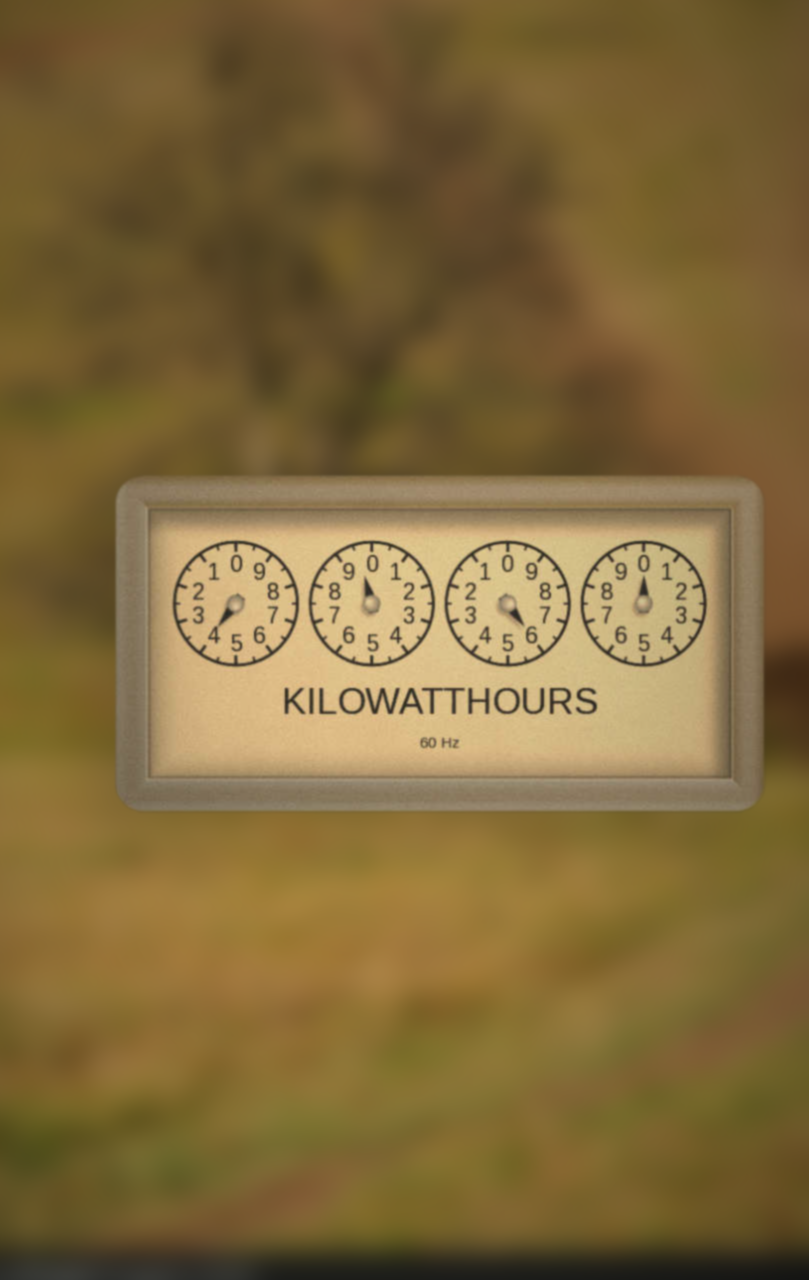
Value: 3960,kWh
